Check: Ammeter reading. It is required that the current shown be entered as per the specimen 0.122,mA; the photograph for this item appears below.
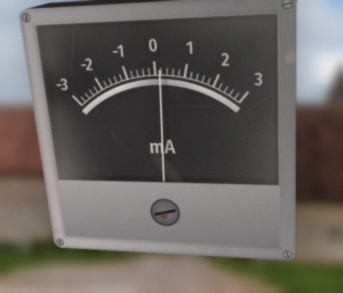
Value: 0.2,mA
